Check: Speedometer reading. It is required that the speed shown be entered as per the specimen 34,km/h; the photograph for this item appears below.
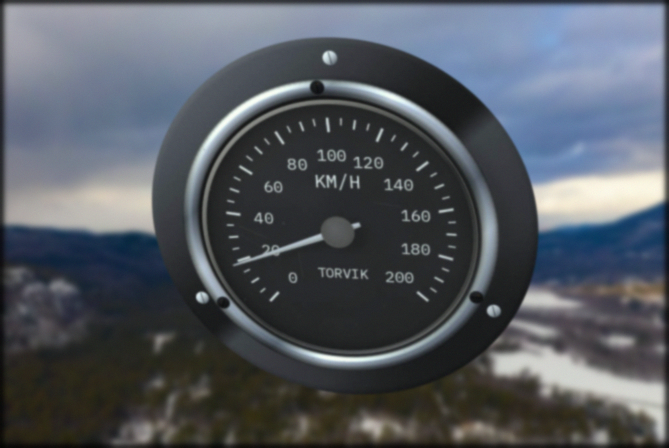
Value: 20,km/h
